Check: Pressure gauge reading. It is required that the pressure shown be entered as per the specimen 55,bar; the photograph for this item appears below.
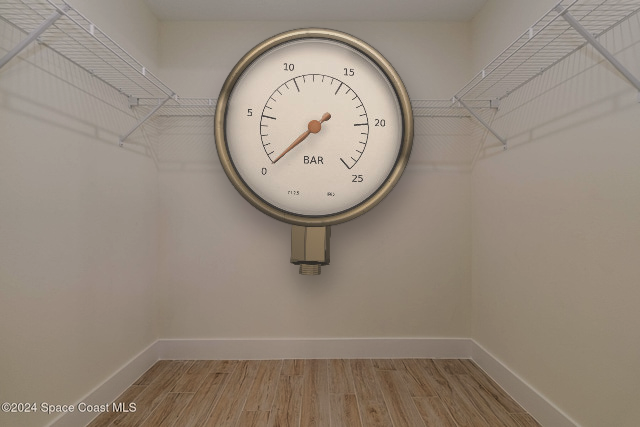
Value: 0,bar
